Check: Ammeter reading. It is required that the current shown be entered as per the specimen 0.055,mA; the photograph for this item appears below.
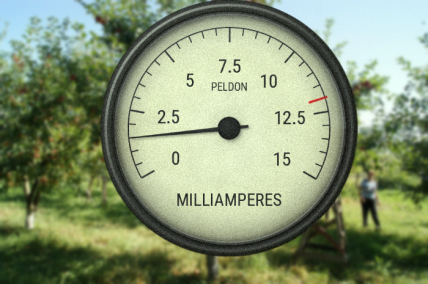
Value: 1.5,mA
